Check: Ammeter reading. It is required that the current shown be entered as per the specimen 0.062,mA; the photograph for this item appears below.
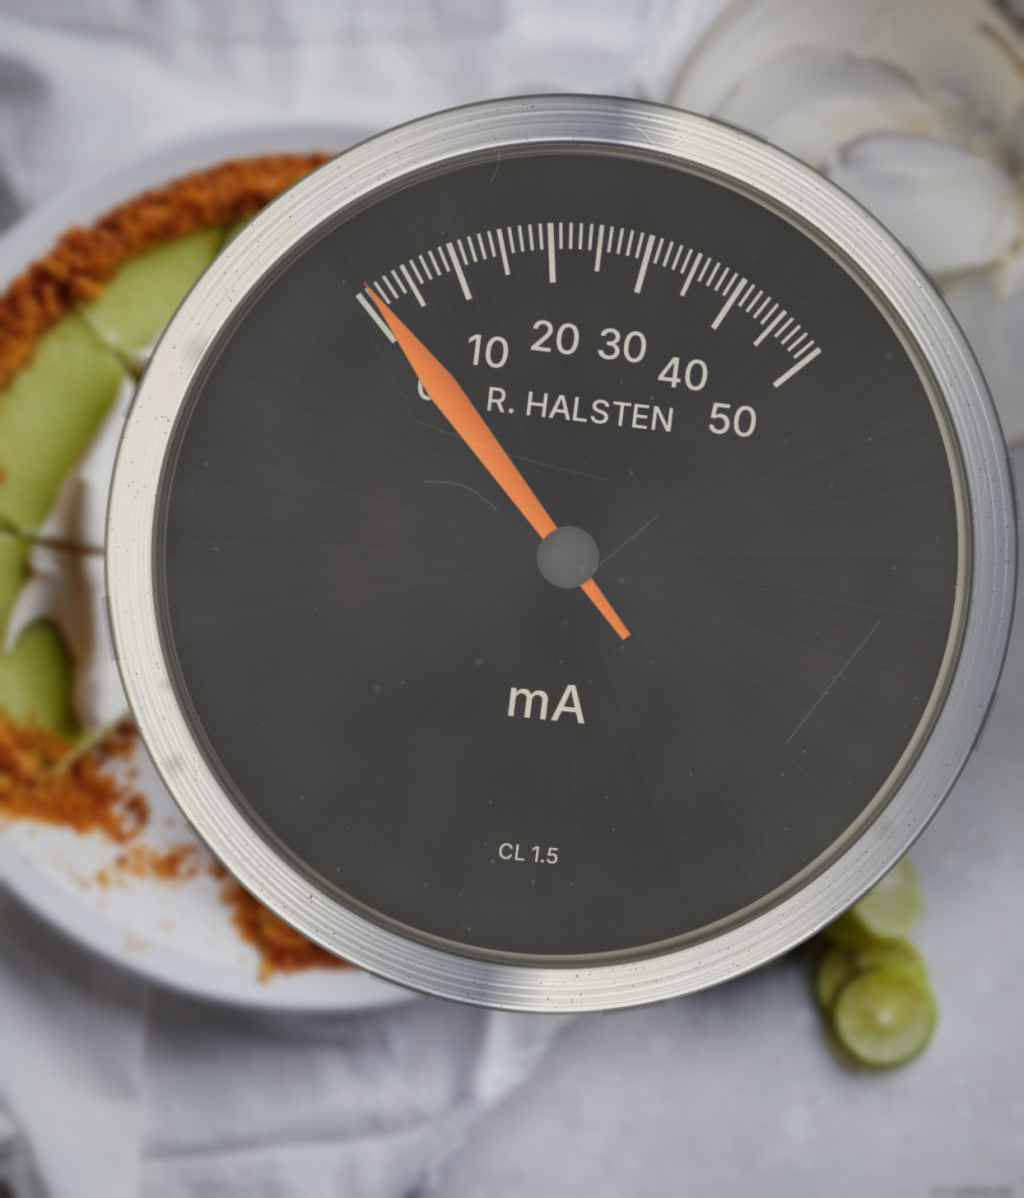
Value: 1,mA
